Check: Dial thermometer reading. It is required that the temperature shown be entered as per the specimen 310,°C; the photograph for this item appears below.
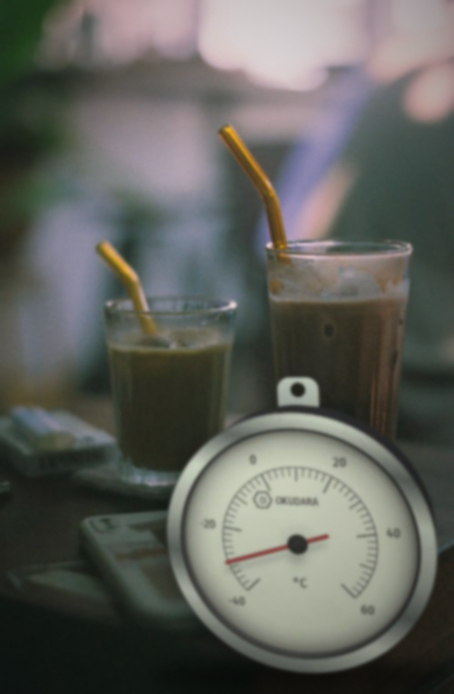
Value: -30,°C
